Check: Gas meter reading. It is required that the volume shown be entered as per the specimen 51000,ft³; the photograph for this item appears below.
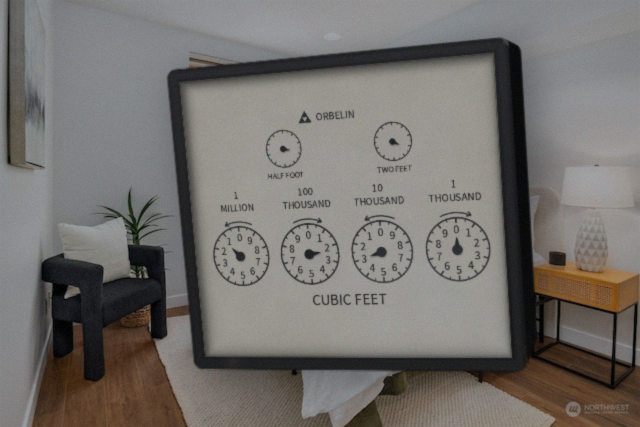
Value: 123000,ft³
